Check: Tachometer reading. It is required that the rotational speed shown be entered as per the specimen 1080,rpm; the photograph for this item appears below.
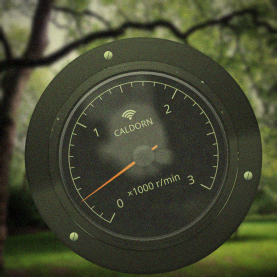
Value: 300,rpm
